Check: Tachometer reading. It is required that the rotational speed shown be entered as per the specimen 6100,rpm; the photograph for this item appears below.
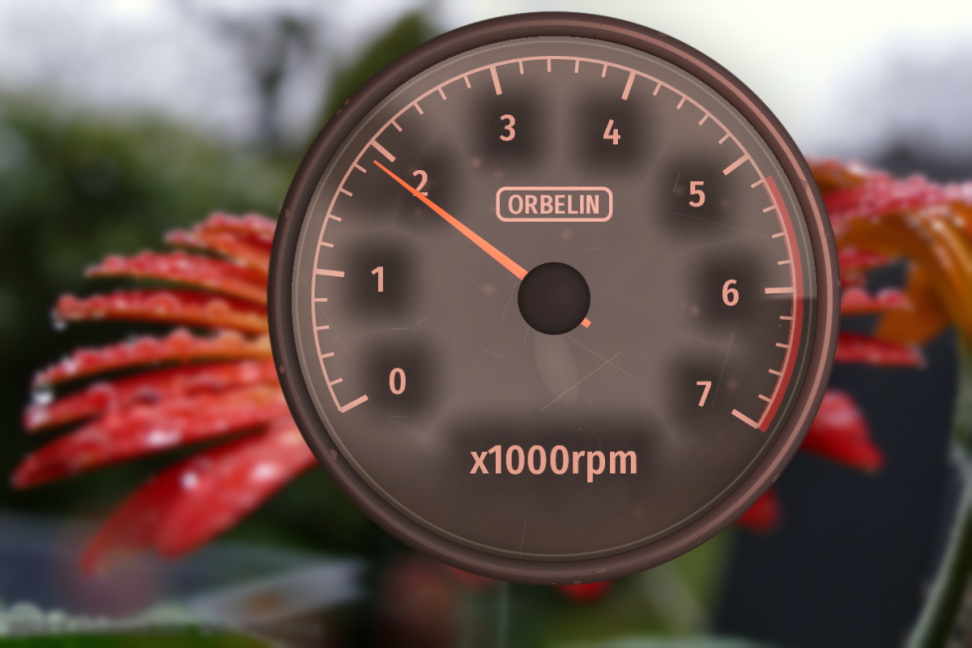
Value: 1900,rpm
